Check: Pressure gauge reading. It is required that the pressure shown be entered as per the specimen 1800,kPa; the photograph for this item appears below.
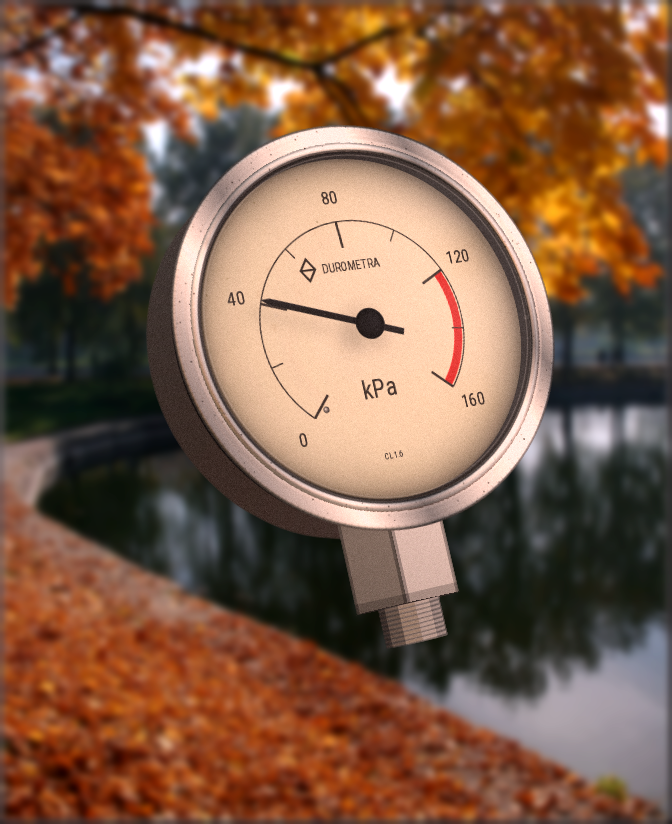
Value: 40,kPa
